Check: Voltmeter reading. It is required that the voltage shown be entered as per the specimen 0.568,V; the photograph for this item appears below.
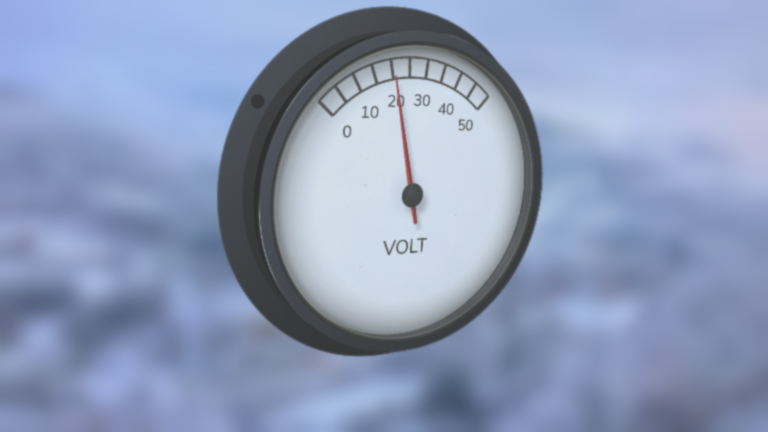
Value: 20,V
